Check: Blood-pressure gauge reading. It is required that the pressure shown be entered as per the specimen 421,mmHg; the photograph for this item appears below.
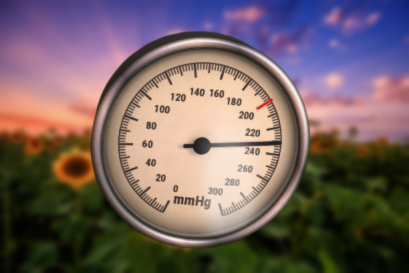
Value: 230,mmHg
